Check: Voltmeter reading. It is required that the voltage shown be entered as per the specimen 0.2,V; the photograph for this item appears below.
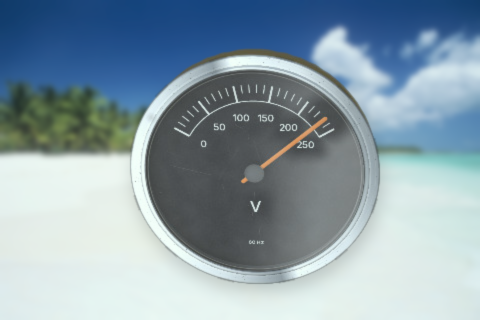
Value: 230,V
